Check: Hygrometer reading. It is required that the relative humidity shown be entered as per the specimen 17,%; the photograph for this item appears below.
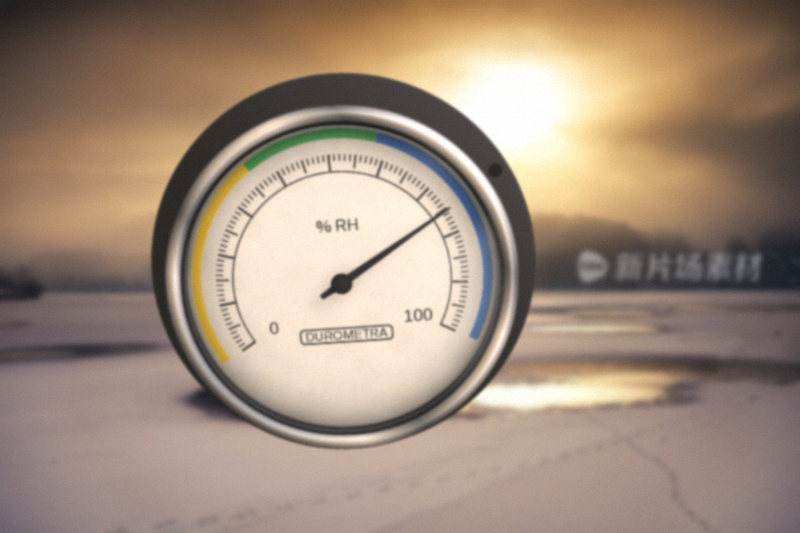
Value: 75,%
